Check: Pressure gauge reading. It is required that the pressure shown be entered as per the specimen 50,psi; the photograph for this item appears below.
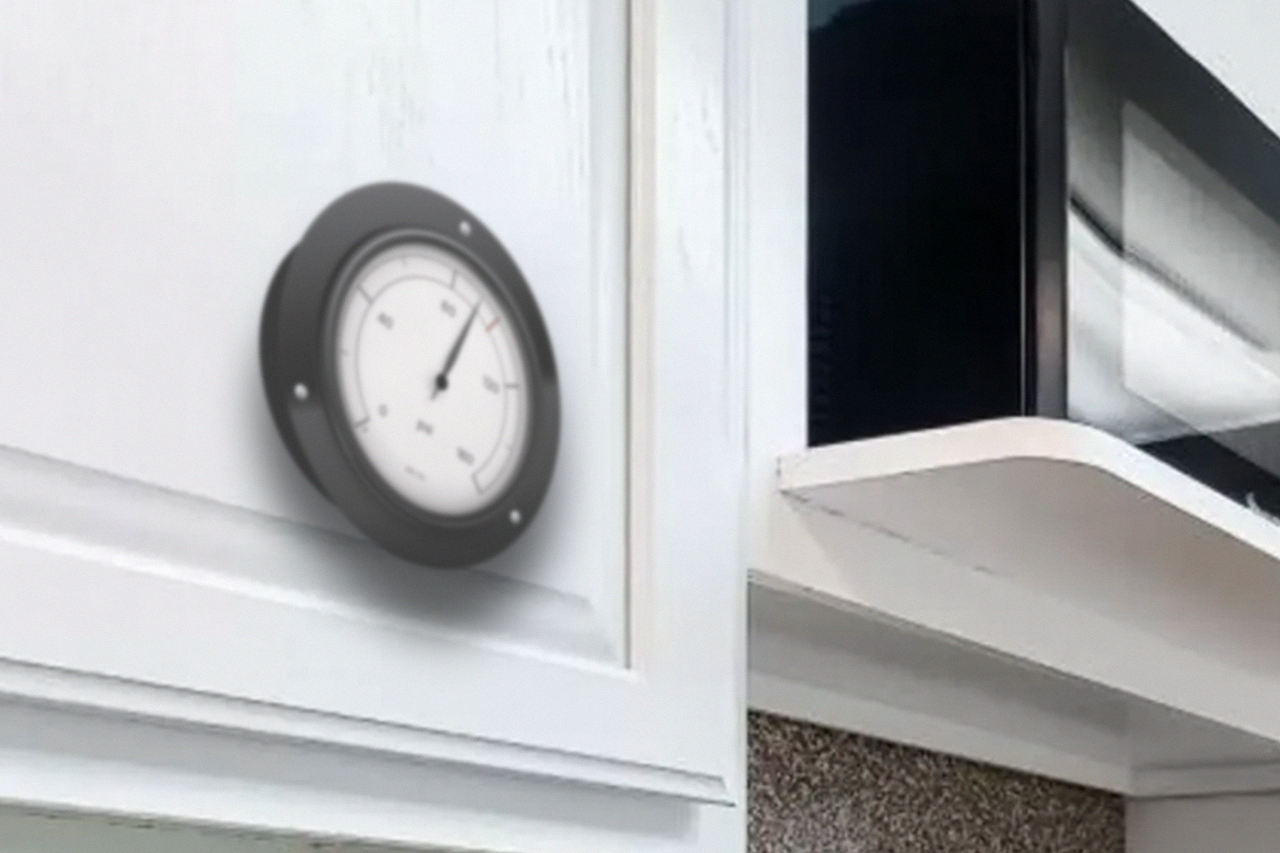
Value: 90,psi
